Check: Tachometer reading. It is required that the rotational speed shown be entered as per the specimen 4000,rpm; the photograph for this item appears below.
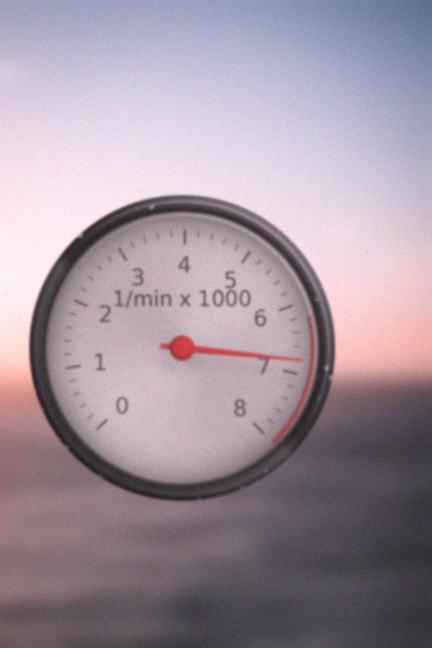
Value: 6800,rpm
